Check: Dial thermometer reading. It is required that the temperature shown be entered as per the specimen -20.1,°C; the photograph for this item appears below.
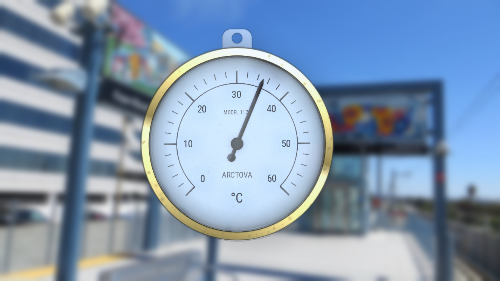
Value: 35,°C
